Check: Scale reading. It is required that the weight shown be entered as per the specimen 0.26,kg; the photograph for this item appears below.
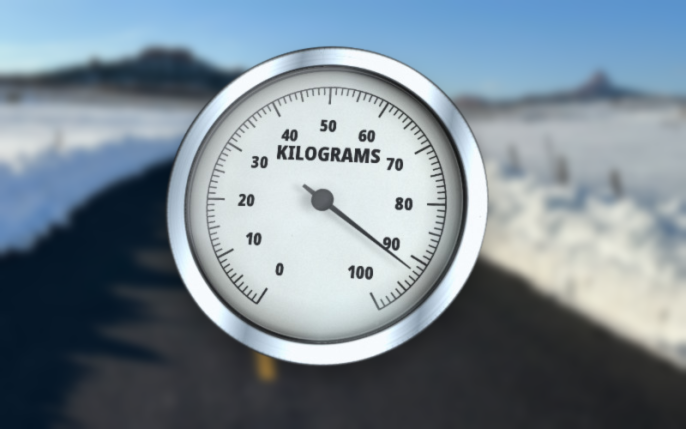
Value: 92,kg
